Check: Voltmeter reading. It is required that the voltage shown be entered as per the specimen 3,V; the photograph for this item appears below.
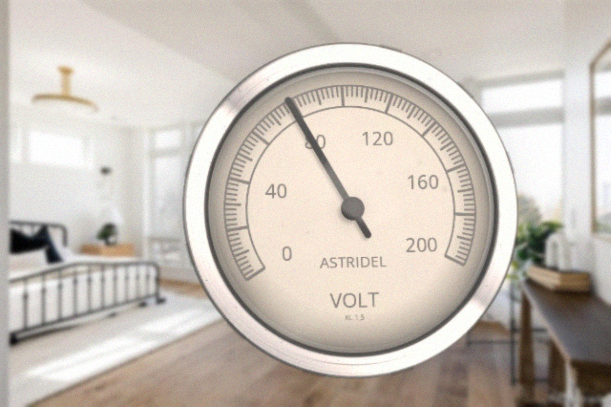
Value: 78,V
